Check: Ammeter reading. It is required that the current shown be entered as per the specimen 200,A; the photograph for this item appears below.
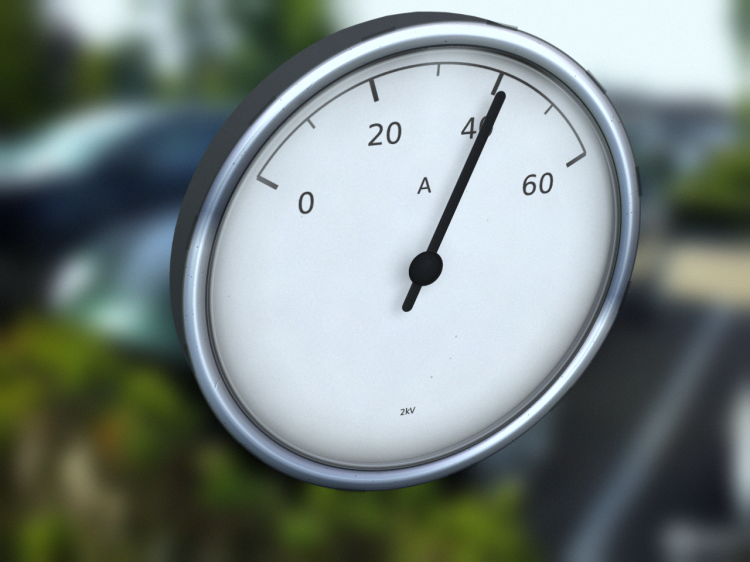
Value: 40,A
